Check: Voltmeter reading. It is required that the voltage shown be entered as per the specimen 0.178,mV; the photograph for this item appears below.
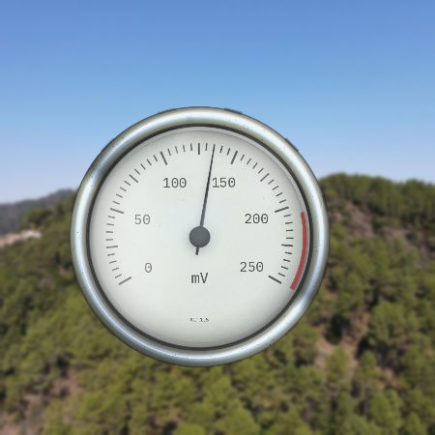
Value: 135,mV
